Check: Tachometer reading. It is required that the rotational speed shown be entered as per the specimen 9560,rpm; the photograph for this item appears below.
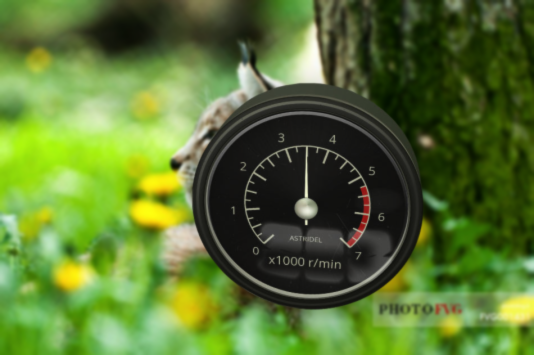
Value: 3500,rpm
